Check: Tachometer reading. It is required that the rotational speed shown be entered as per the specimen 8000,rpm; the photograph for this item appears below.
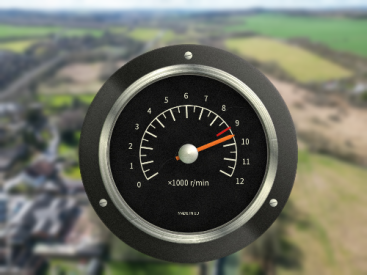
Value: 9500,rpm
